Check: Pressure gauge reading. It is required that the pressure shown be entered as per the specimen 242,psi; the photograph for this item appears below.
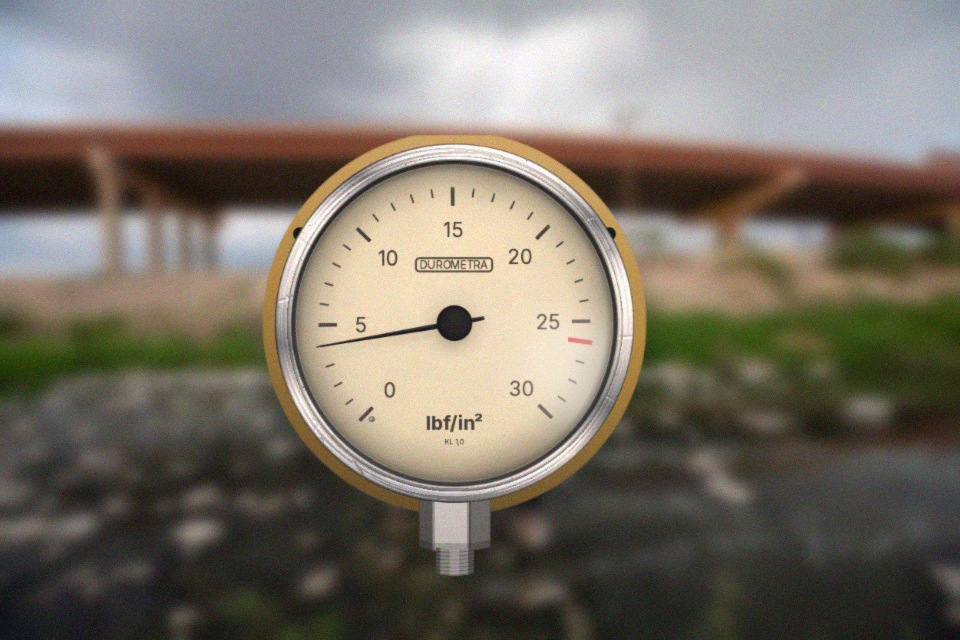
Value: 4,psi
